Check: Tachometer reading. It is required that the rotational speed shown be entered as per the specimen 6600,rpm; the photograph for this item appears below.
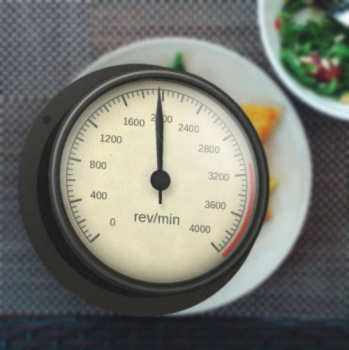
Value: 1950,rpm
